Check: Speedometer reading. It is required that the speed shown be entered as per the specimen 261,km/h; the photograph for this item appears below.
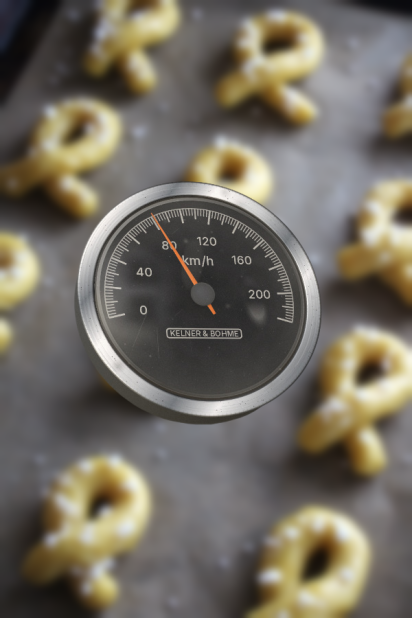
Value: 80,km/h
